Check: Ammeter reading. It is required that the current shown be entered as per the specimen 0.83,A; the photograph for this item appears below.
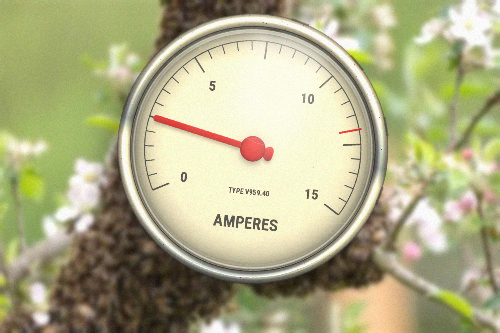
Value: 2.5,A
